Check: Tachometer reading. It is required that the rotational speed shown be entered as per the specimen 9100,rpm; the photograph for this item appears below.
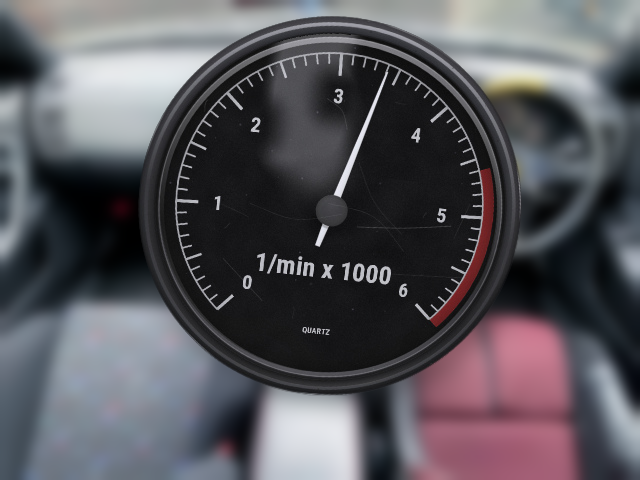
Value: 3400,rpm
